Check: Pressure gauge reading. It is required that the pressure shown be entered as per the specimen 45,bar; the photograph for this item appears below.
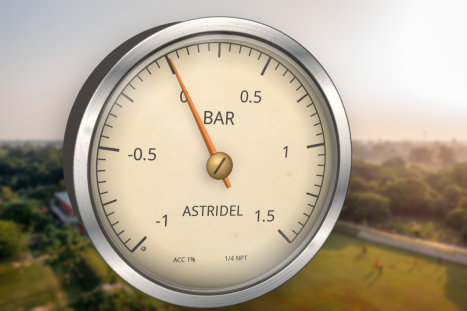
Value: 0,bar
